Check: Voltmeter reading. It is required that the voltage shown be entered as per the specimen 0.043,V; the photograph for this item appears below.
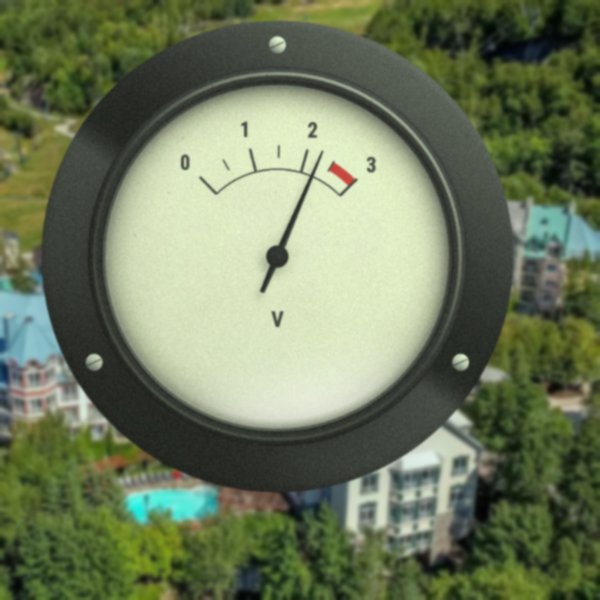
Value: 2.25,V
